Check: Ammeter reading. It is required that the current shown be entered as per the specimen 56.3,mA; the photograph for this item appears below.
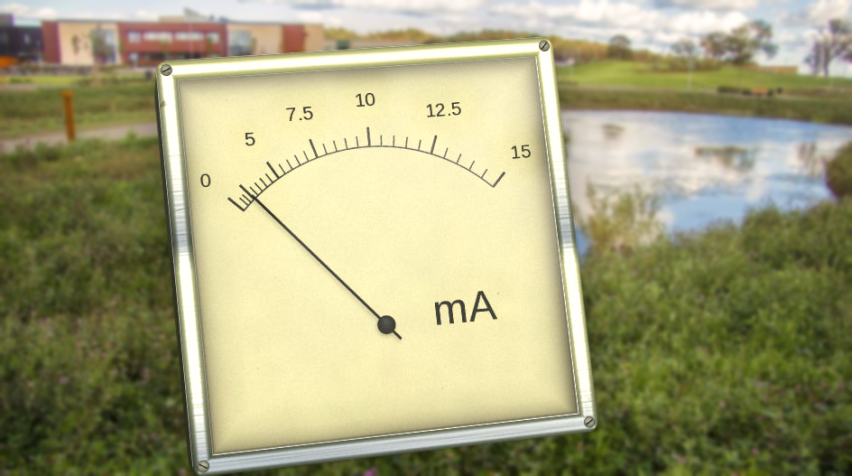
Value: 2.5,mA
